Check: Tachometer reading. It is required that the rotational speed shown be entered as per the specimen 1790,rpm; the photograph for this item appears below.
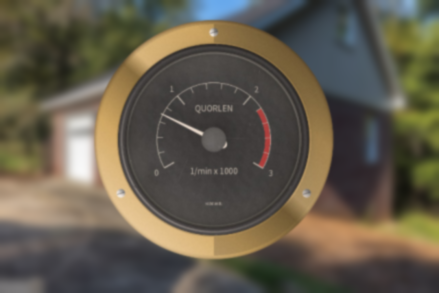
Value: 700,rpm
